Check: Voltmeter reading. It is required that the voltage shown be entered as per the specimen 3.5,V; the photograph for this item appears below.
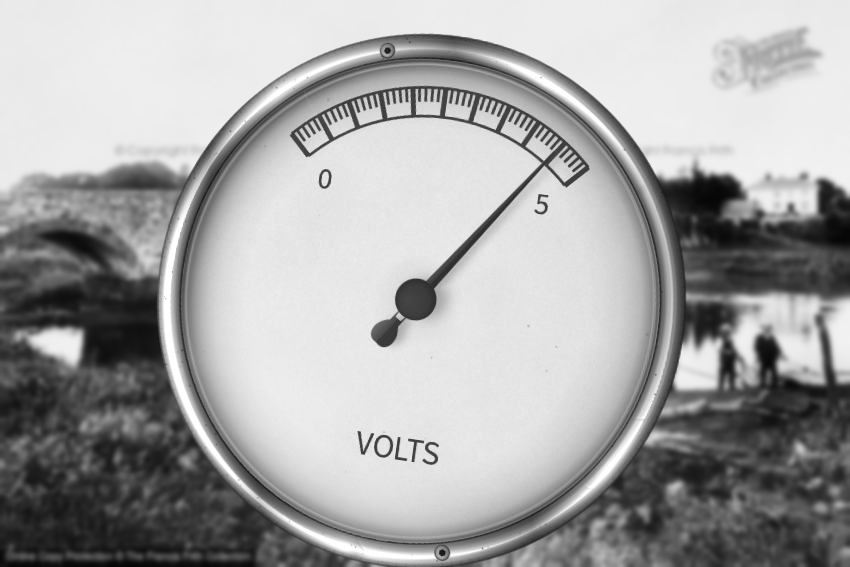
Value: 4.5,V
